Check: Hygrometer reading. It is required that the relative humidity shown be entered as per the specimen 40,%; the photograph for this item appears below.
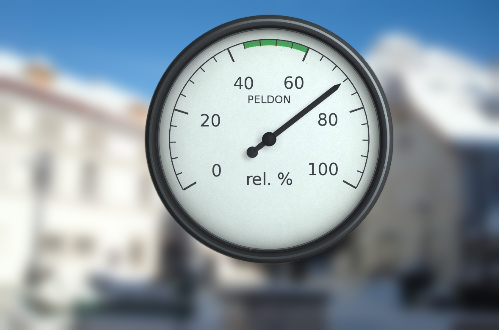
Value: 72,%
